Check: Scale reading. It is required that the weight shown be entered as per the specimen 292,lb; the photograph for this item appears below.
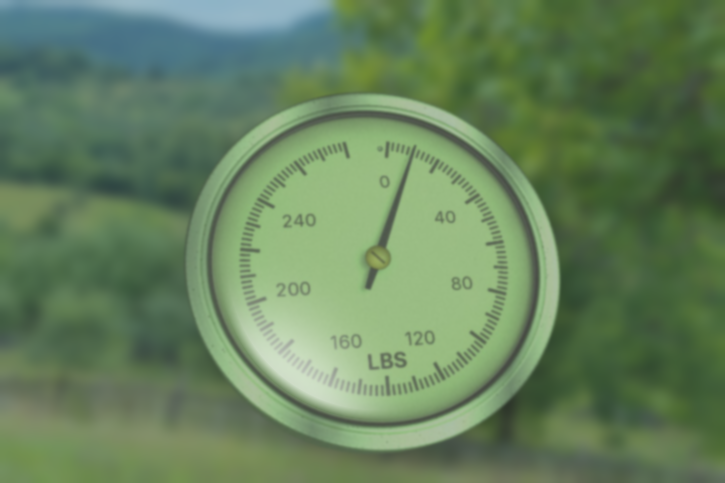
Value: 10,lb
